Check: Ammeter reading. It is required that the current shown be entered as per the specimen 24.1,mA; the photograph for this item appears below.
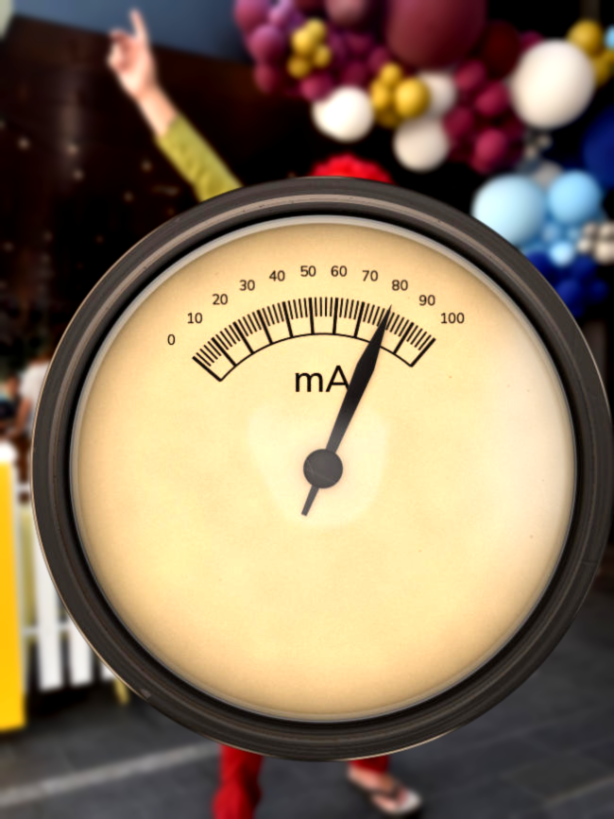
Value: 80,mA
